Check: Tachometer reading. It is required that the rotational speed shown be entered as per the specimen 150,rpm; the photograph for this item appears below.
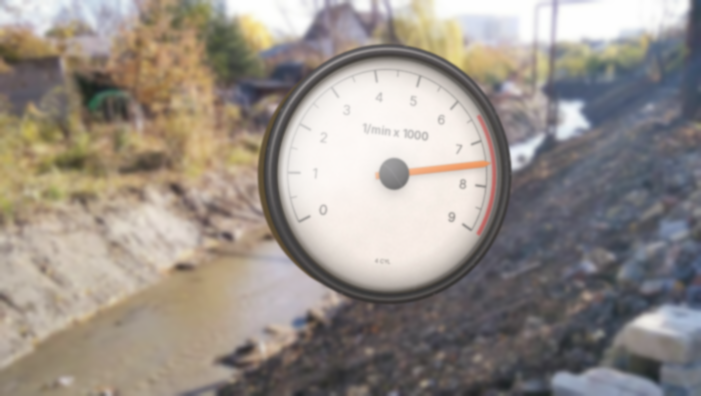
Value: 7500,rpm
